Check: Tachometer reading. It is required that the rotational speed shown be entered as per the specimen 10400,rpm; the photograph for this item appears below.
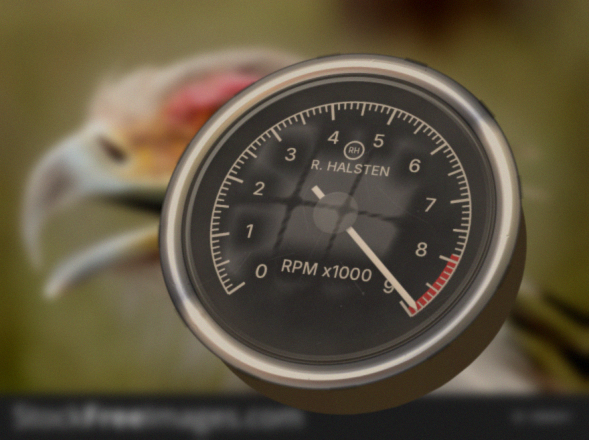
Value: 8900,rpm
